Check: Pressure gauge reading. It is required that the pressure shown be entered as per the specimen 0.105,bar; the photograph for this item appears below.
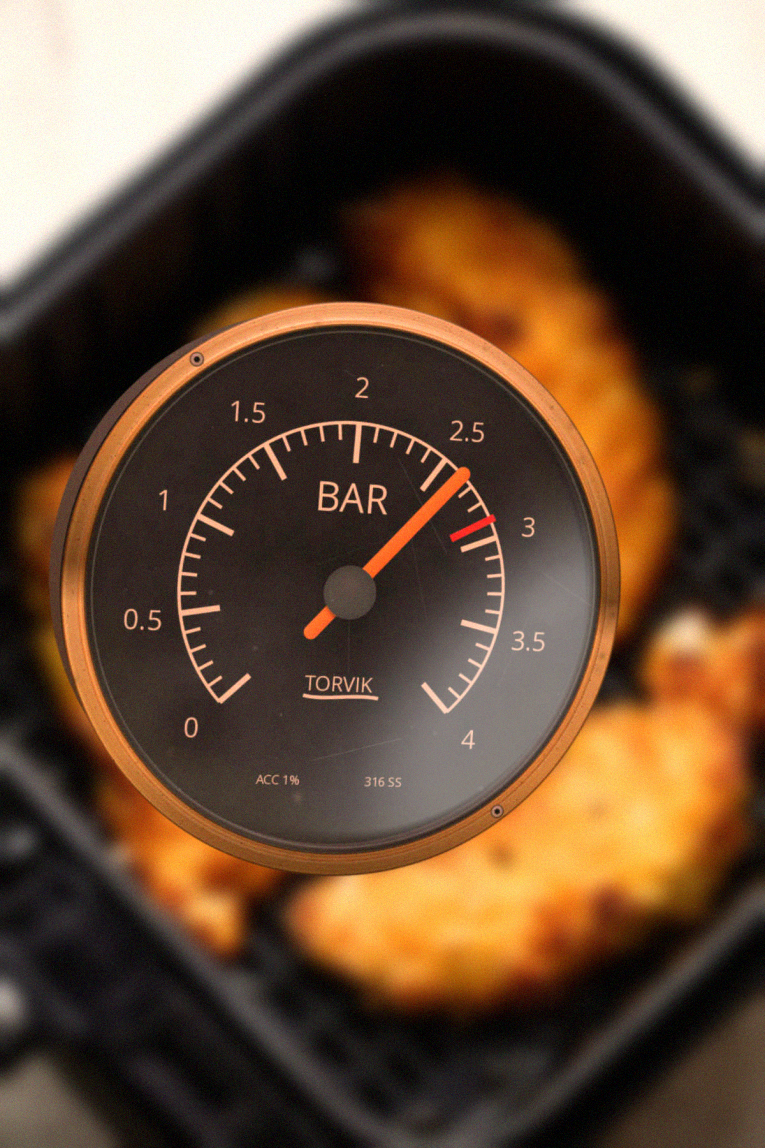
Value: 2.6,bar
